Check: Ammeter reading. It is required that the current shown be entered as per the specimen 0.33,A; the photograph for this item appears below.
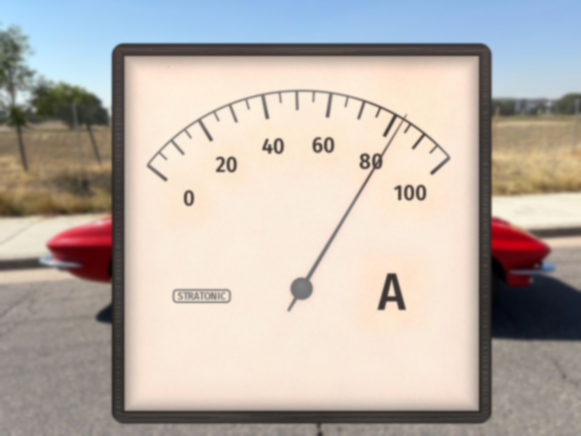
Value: 82.5,A
